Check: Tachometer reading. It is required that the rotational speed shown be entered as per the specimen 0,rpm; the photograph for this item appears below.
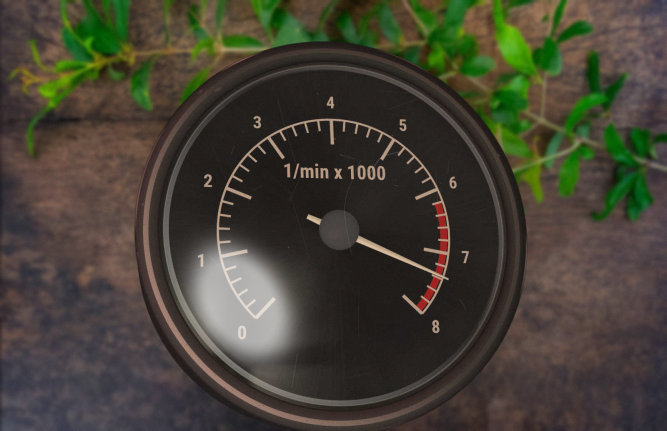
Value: 7400,rpm
